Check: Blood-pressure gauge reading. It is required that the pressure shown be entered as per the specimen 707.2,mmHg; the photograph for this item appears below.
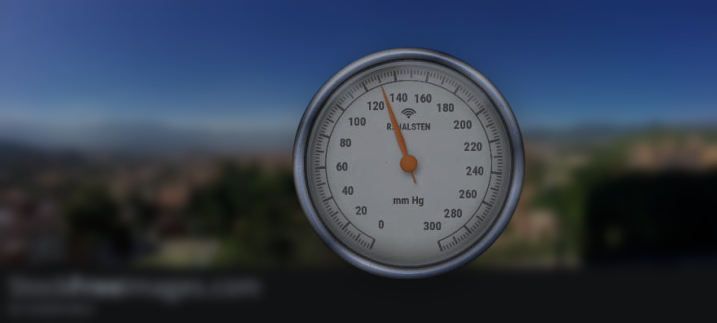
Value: 130,mmHg
